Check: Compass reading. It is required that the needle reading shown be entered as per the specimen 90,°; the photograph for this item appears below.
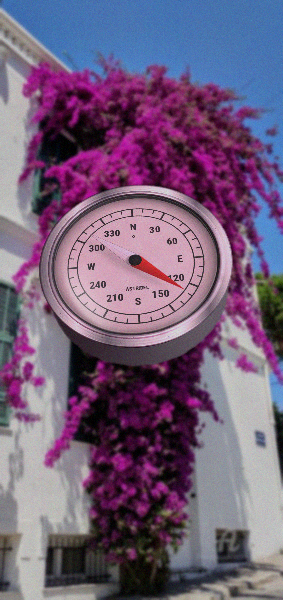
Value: 130,°
